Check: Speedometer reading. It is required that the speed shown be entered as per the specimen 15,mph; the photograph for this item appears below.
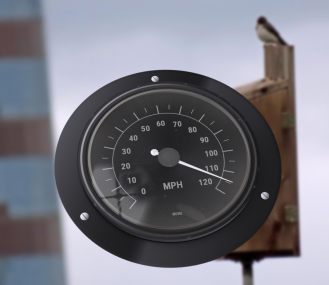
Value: 115,mph
